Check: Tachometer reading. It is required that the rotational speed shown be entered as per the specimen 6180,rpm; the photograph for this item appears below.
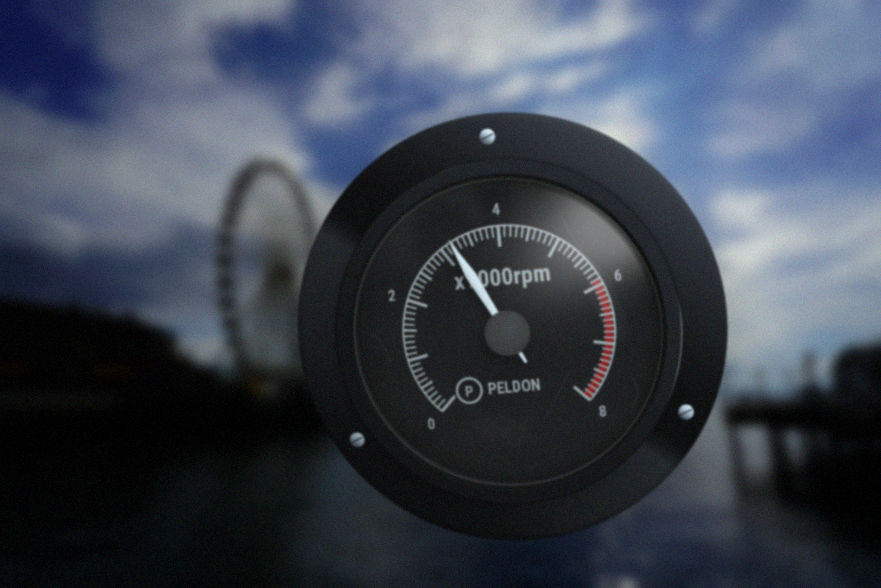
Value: 3200,rpm
